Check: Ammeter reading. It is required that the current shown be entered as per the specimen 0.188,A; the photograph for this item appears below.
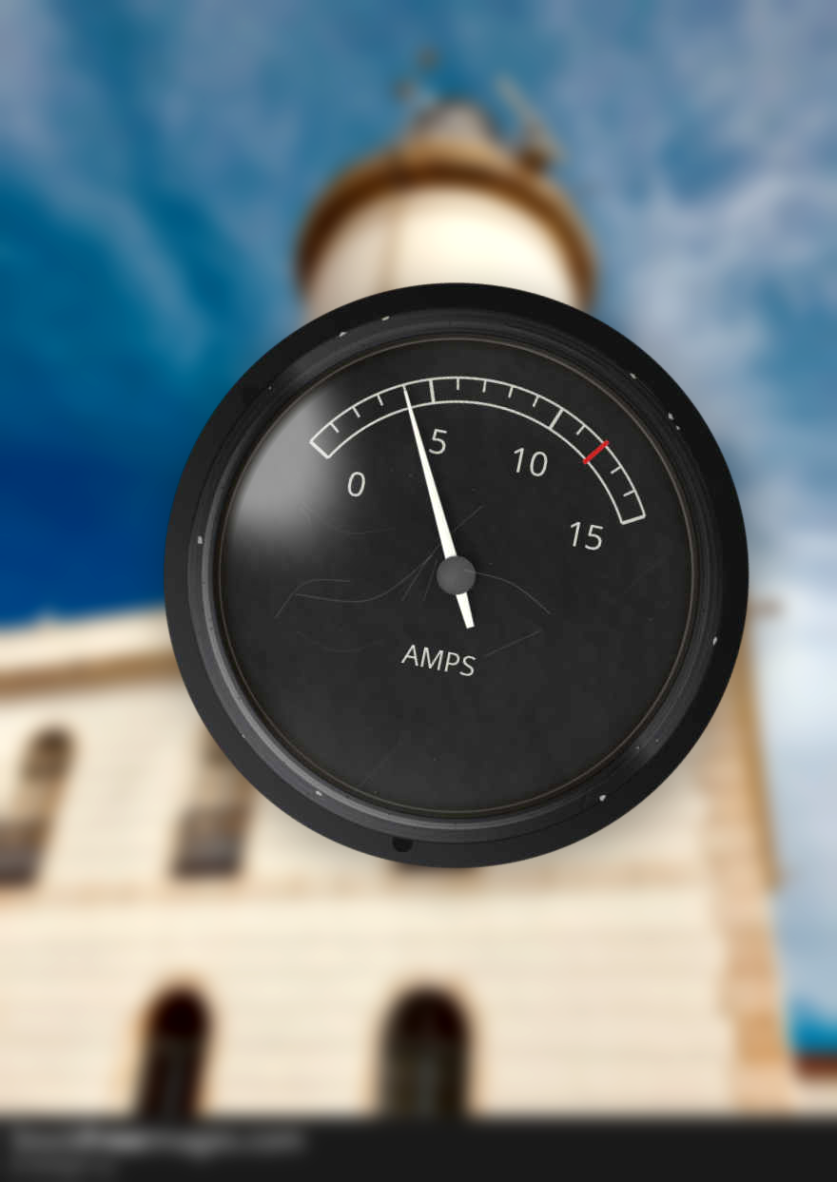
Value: 4,A
